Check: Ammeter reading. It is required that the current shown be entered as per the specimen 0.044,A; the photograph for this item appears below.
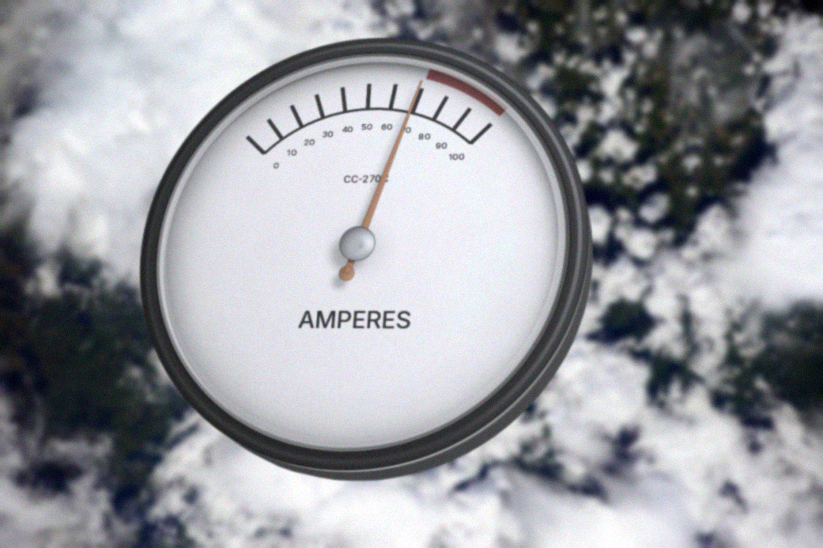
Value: 70,A
